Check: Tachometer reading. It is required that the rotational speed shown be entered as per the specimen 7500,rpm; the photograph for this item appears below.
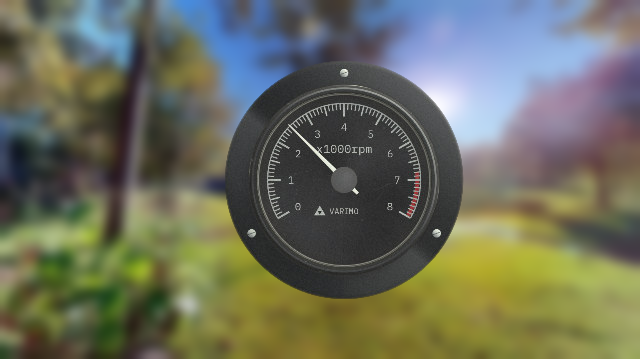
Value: 2500,rpm
